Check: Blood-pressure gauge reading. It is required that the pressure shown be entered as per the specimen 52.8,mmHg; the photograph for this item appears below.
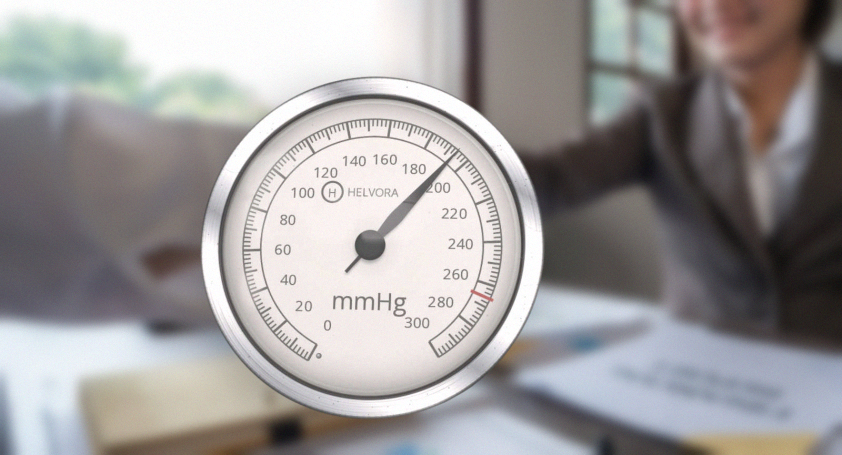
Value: 194,mmHg
